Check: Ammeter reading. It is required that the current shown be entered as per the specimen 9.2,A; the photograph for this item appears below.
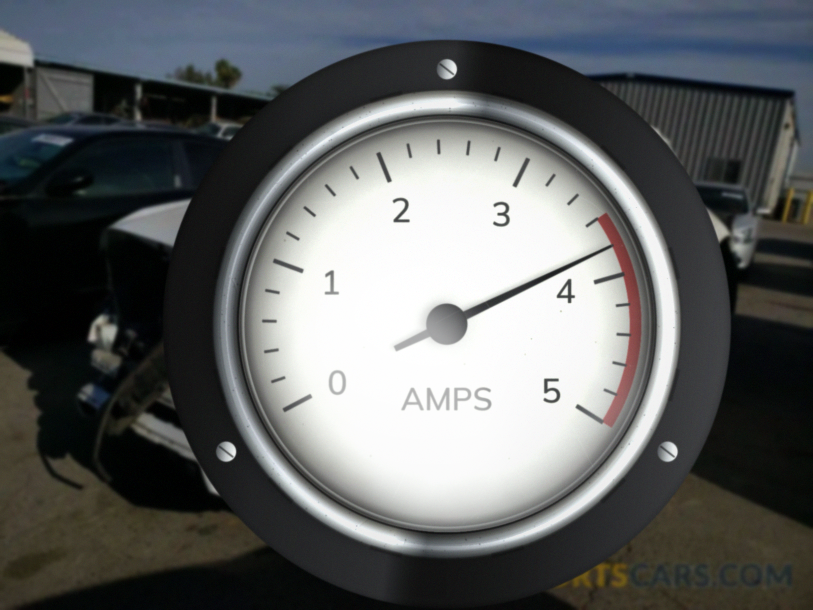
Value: 3.8,A
